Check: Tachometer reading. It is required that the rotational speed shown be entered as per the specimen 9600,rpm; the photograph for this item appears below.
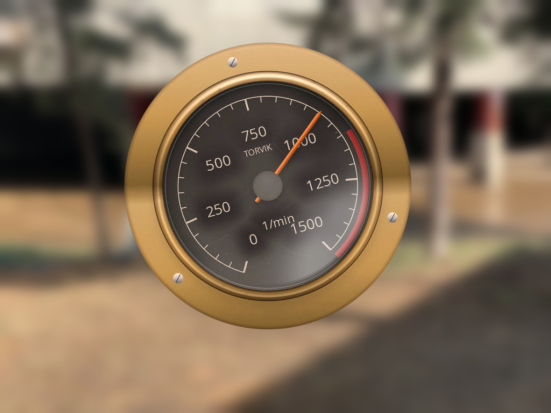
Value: 1000,rpm
